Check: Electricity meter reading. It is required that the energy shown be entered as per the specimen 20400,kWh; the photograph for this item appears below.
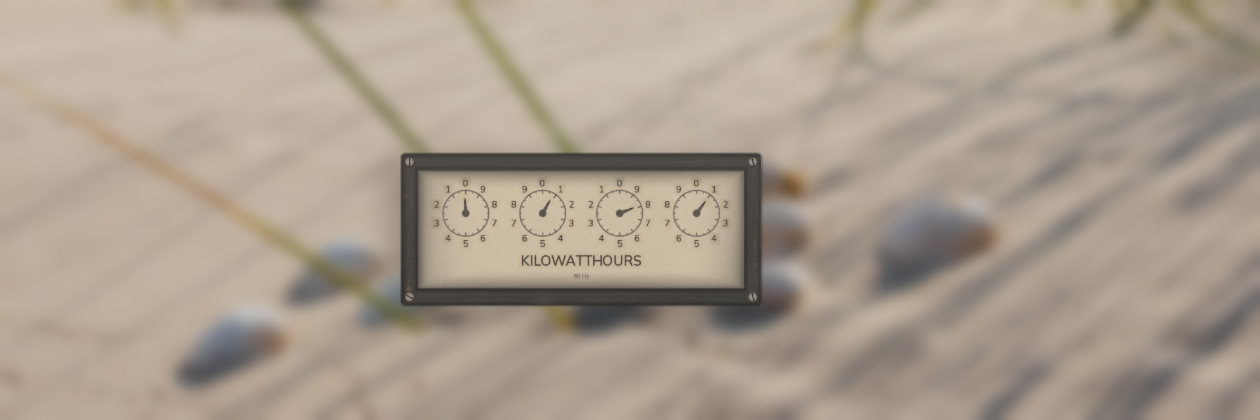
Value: 81,kWh
